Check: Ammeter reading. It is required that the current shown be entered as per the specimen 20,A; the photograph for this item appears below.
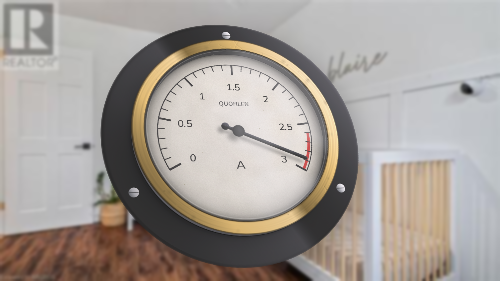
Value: 2.9,A
